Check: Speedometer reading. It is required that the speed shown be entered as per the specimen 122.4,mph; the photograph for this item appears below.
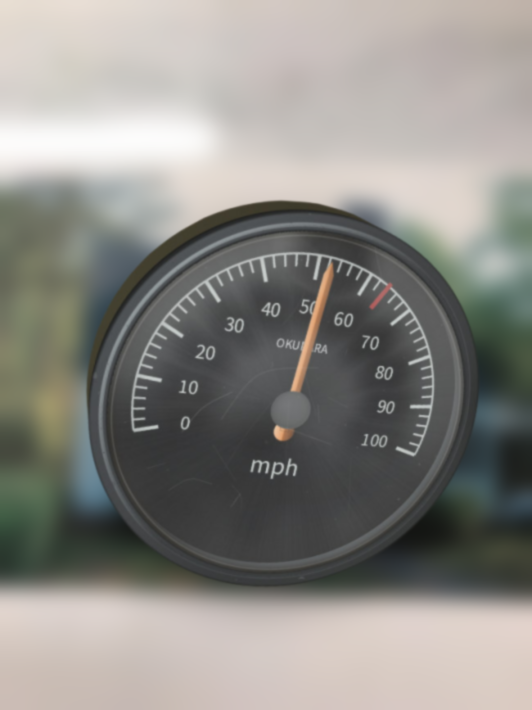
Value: 52,mph
